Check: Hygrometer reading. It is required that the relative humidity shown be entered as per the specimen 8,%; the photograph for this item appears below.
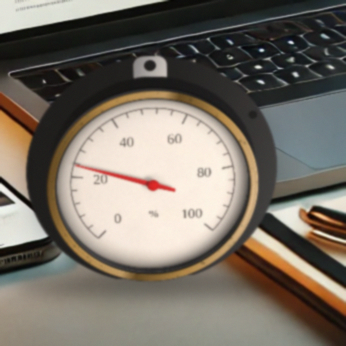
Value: 24,%
